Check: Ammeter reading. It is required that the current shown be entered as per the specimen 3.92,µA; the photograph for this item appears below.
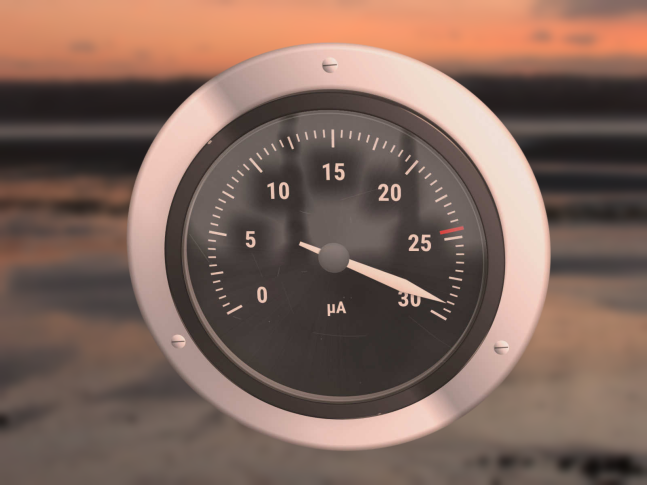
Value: 29,µA
